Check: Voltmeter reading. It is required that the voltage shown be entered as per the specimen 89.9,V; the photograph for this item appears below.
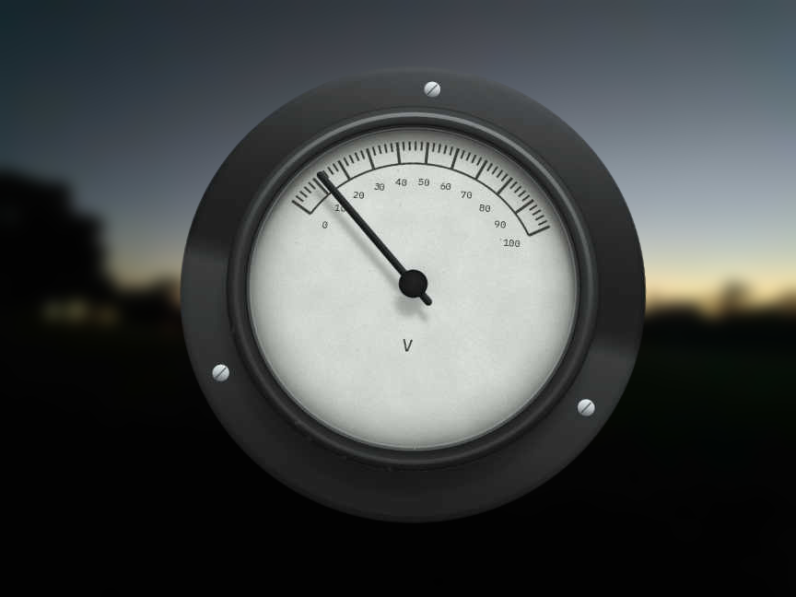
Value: 12,V
